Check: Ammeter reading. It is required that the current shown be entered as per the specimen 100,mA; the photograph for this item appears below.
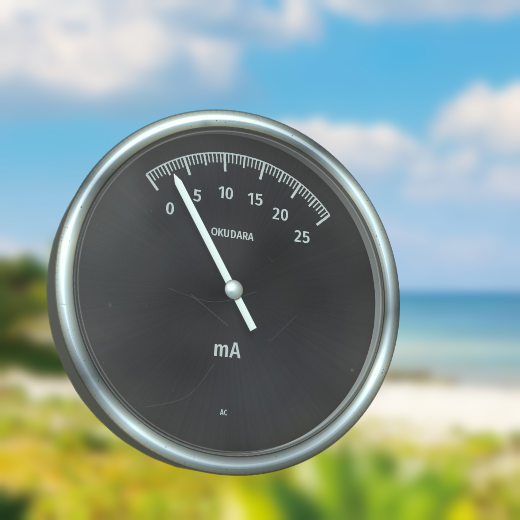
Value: 2.5,mA
